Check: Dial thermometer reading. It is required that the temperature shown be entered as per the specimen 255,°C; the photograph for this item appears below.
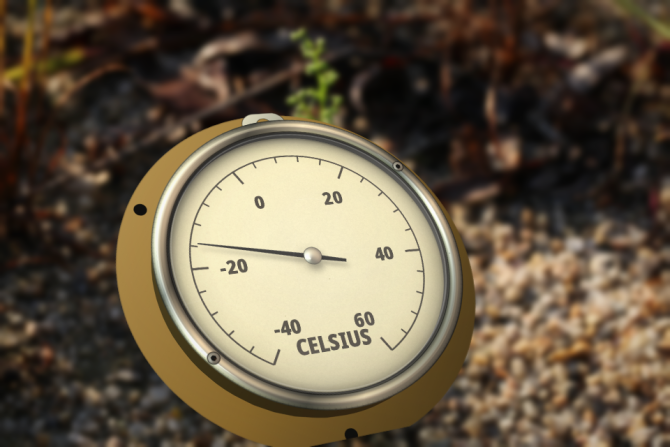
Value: -16,°C
